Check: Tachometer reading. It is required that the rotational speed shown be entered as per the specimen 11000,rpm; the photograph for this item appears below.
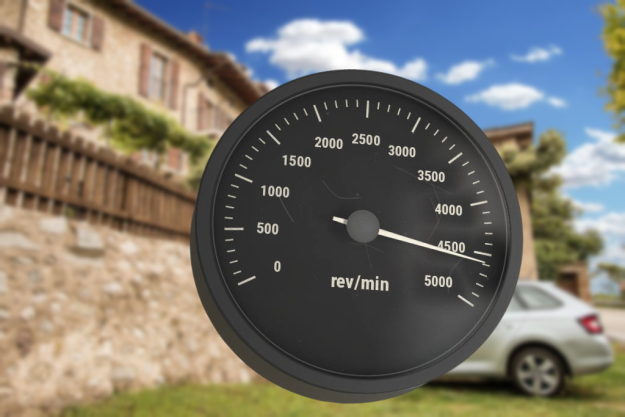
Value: 4600,rpm
